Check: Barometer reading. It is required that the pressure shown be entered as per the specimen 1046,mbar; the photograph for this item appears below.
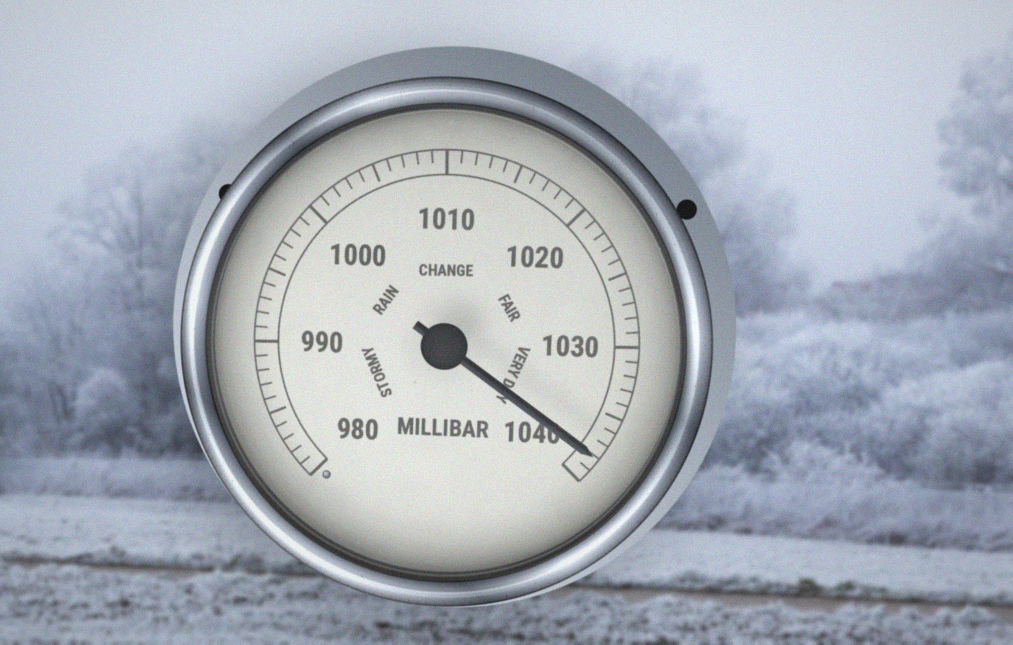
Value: 1038,mbar
